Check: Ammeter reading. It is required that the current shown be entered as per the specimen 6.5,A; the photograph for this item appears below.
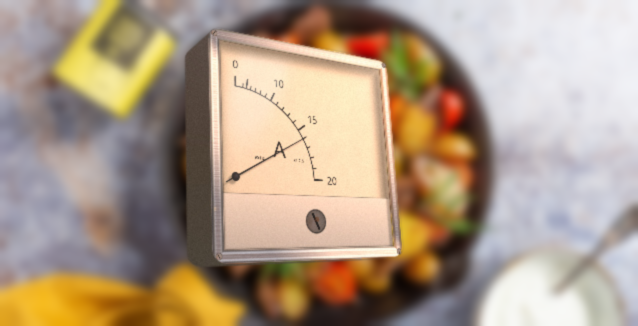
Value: 16,A
